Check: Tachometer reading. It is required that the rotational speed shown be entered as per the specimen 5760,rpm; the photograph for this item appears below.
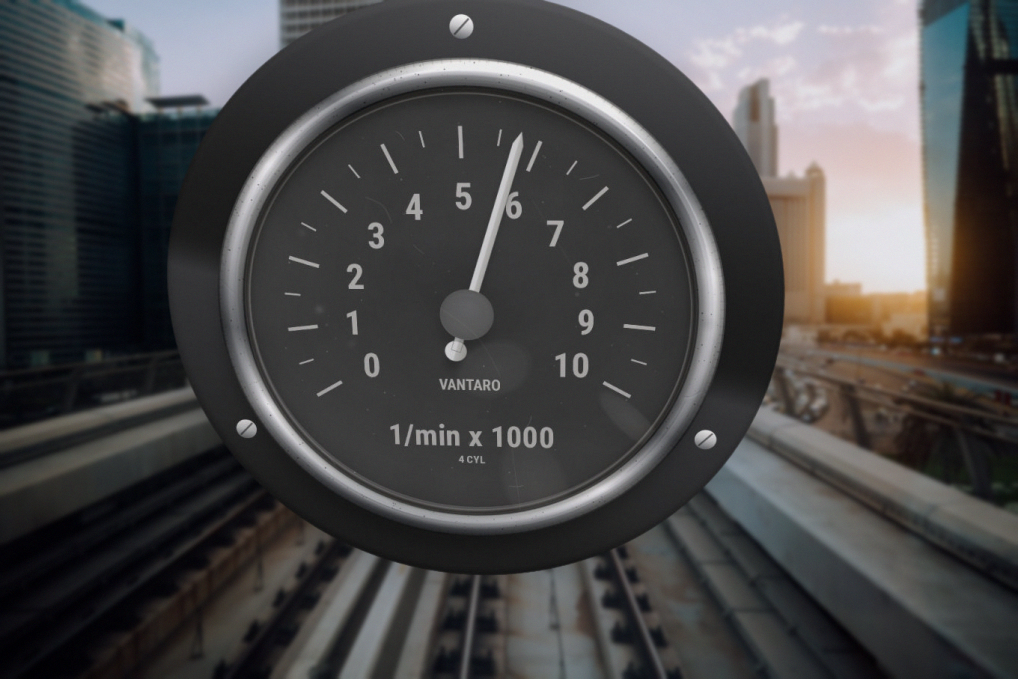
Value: 5750,rpm
